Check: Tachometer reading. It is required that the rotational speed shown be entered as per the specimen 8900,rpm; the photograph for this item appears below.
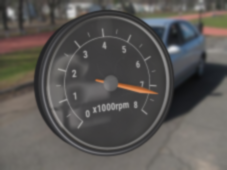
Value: 7250,rpm
